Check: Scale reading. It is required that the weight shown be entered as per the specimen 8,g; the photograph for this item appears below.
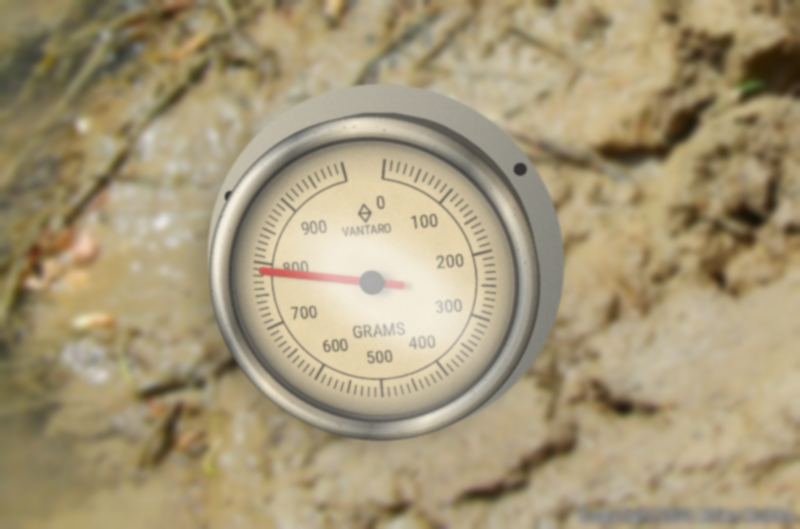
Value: 790,g
